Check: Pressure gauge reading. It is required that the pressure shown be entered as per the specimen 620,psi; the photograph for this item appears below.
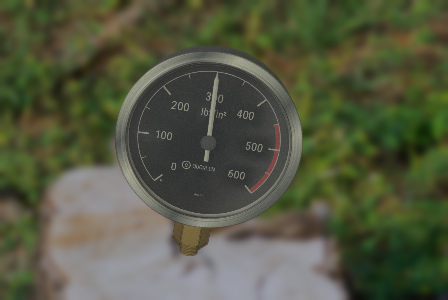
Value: 300,psi
